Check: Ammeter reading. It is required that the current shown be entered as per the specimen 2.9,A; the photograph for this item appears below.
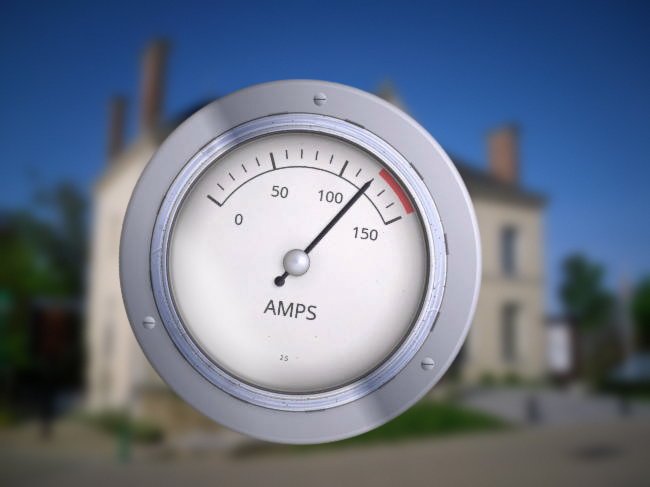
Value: 120,A
